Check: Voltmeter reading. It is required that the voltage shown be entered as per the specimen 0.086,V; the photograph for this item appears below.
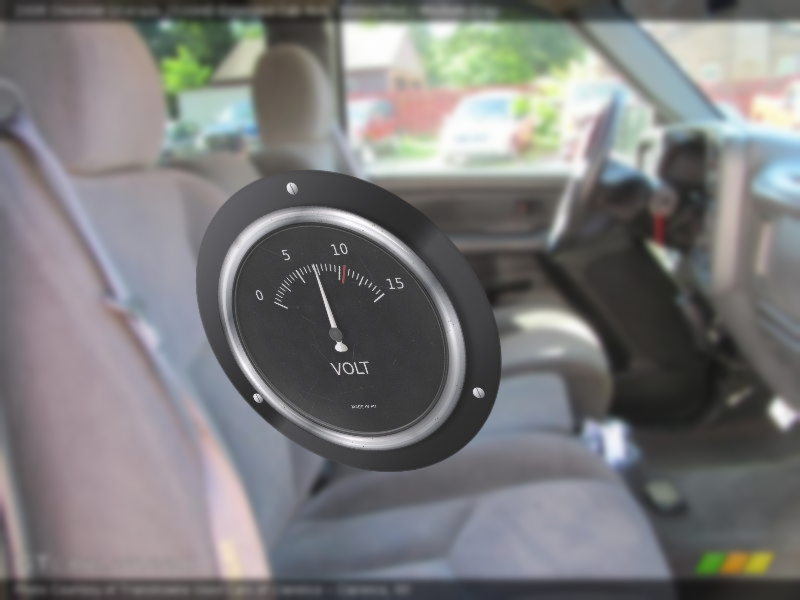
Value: 7.5,V
